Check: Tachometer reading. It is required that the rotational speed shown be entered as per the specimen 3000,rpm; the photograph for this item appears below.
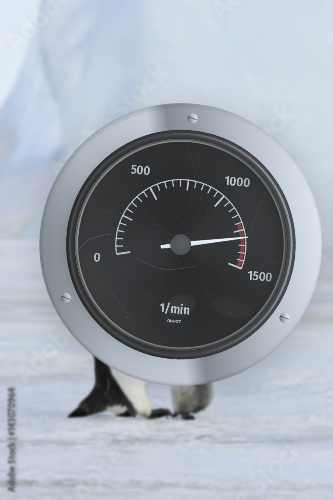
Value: 1300,rpm
